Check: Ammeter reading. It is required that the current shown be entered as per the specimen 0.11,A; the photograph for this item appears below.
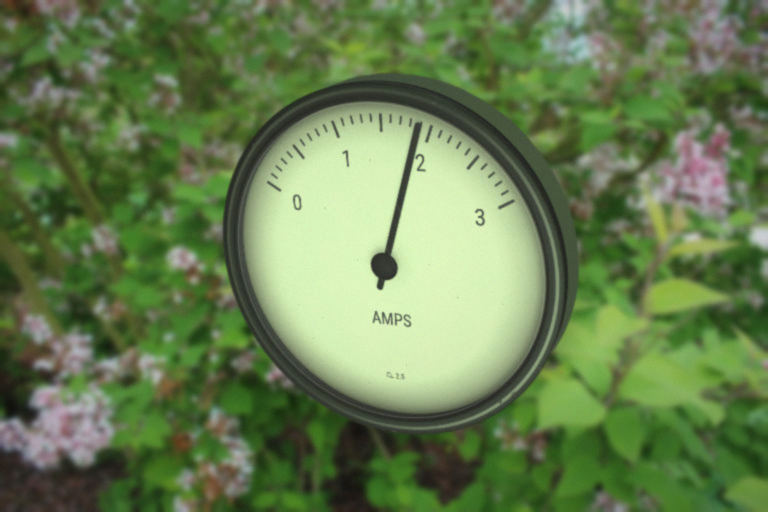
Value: 1.9,A
